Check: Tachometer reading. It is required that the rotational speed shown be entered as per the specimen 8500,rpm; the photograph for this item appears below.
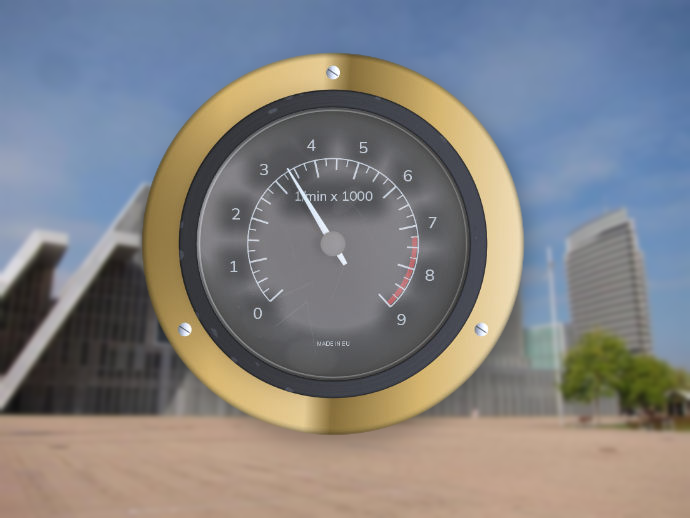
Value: 3375,rpm
